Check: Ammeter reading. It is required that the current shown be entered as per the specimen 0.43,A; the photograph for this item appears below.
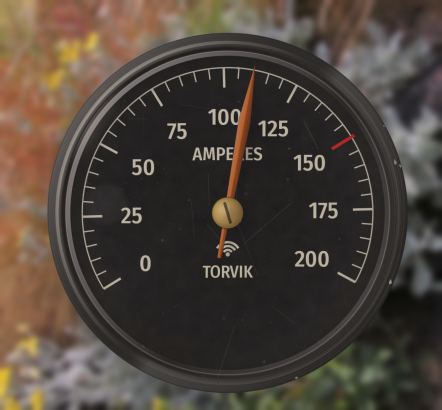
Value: 110,A
